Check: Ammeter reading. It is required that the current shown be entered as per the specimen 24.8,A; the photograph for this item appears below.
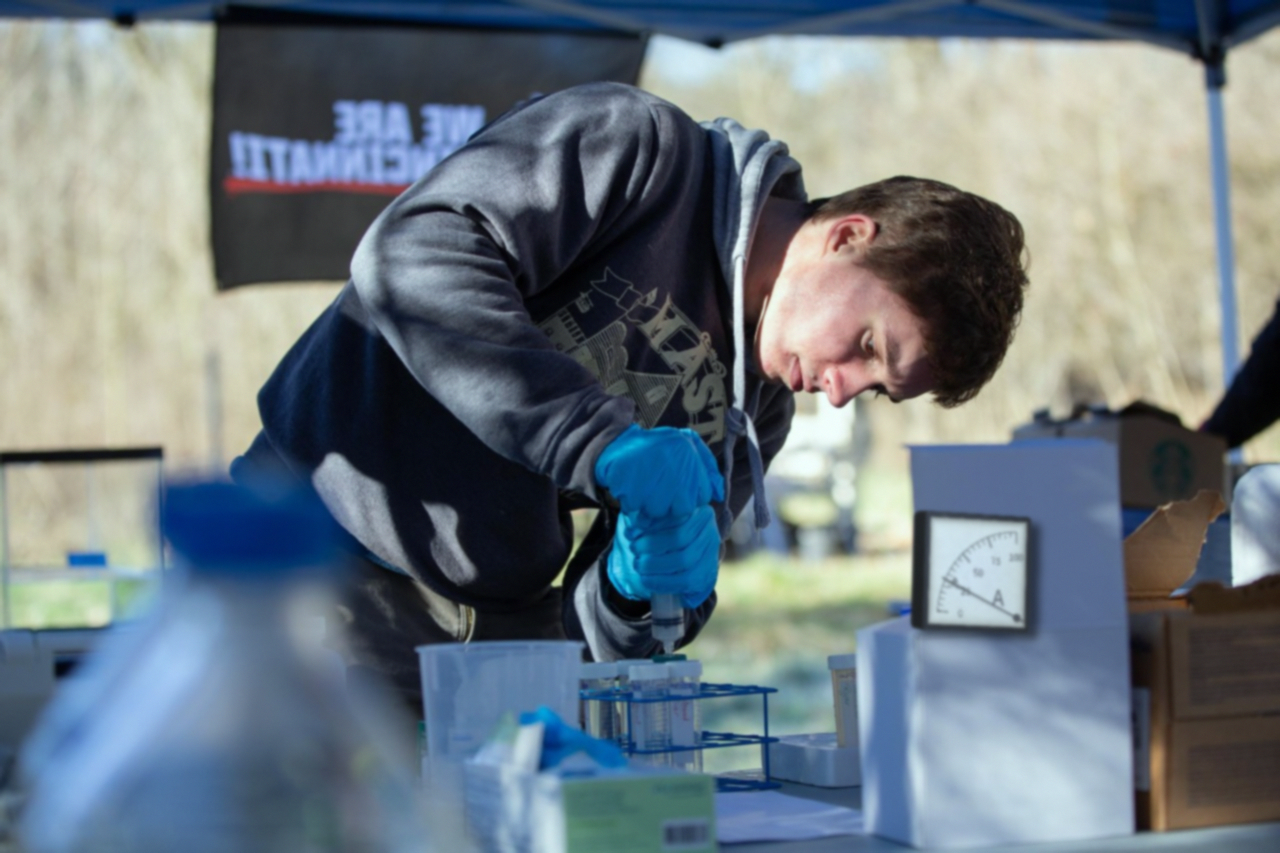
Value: 25,A
